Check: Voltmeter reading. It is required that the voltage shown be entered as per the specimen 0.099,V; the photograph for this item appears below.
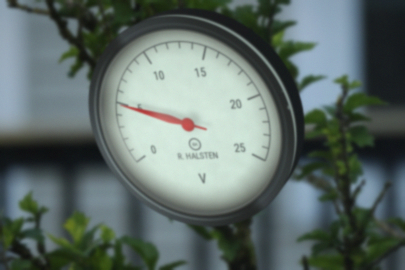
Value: 5,V
